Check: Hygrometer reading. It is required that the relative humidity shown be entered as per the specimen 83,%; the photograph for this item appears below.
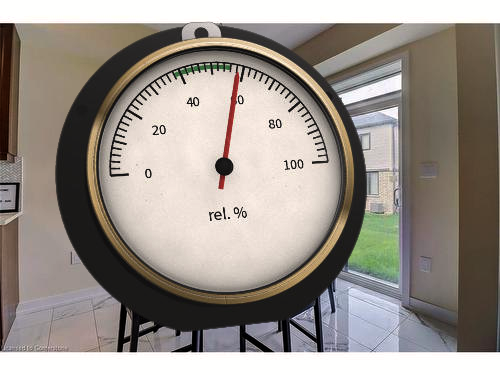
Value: 58,%
